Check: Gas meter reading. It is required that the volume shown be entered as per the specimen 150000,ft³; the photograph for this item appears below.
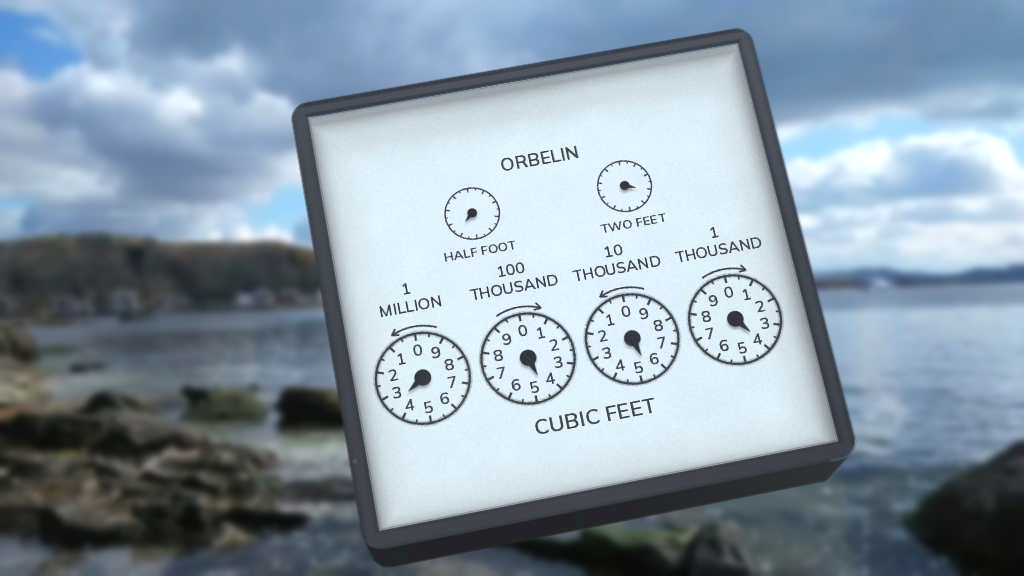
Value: 345400,ft³
